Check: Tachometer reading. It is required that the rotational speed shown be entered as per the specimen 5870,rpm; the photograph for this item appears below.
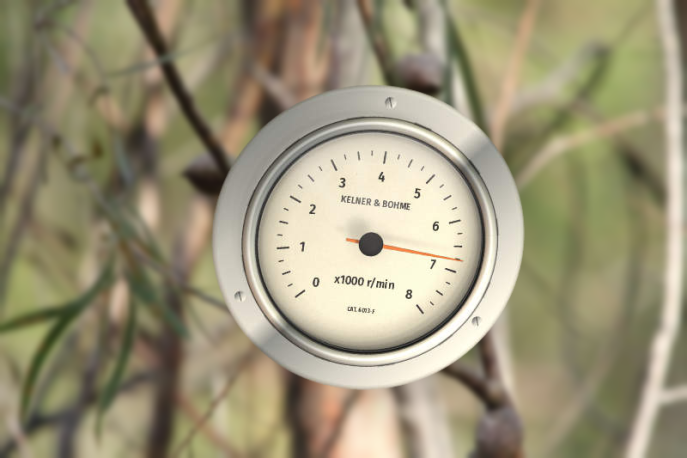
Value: 6750,rpm
